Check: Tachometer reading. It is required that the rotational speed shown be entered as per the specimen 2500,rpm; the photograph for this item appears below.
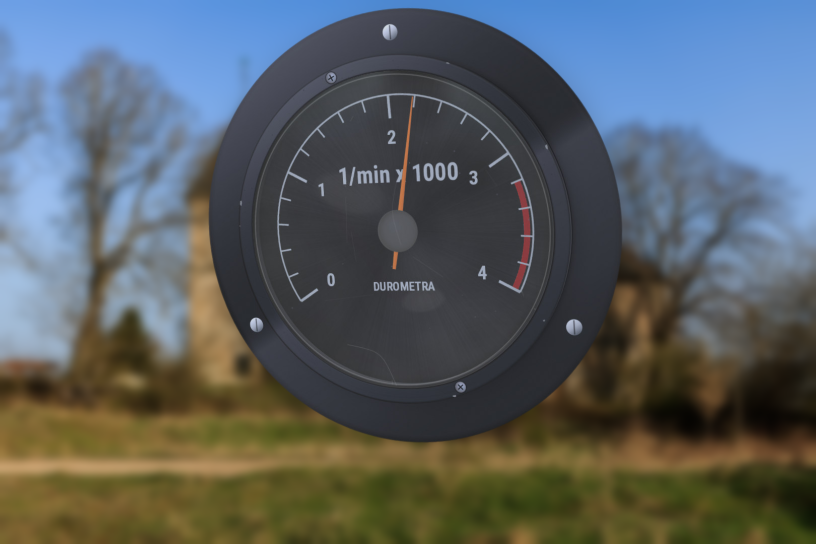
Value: 2200,rpm
